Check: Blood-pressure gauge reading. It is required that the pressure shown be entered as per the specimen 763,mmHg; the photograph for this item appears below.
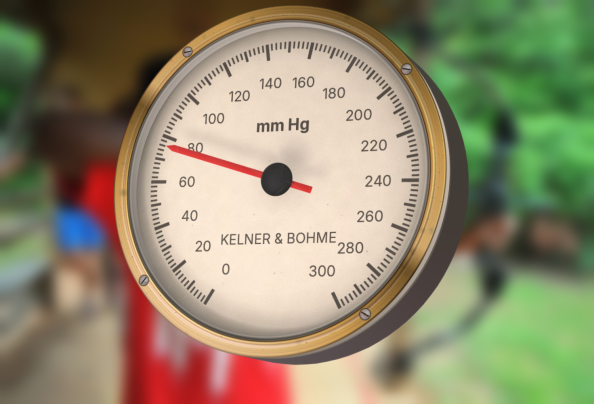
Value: 76,mmHg
